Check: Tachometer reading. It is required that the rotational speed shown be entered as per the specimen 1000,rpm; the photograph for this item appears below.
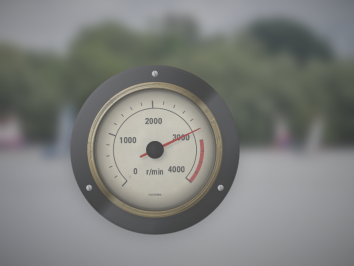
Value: 3000,rpm
